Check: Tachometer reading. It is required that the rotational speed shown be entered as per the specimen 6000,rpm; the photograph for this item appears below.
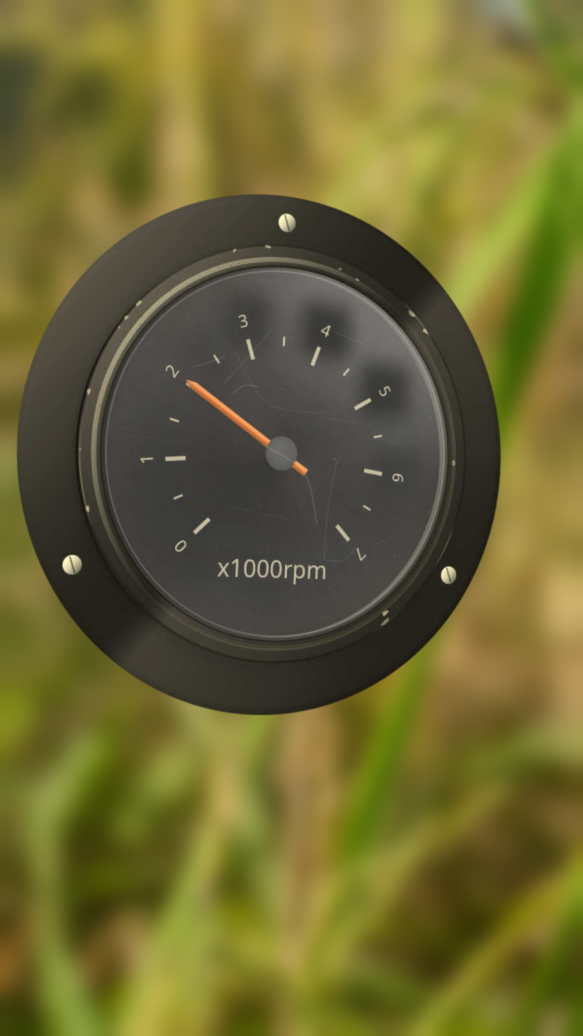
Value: 2000,rpm
